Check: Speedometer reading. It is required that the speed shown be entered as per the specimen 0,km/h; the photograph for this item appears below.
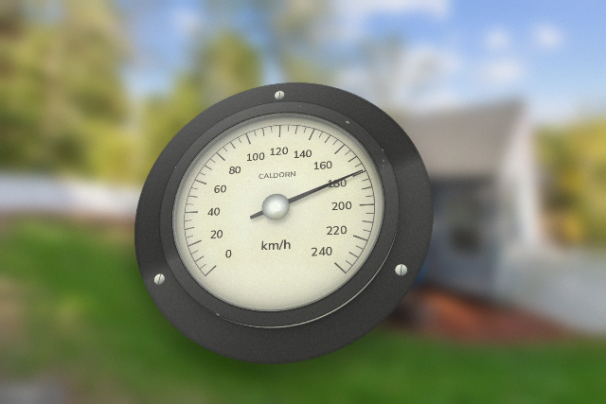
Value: 180,km/h
